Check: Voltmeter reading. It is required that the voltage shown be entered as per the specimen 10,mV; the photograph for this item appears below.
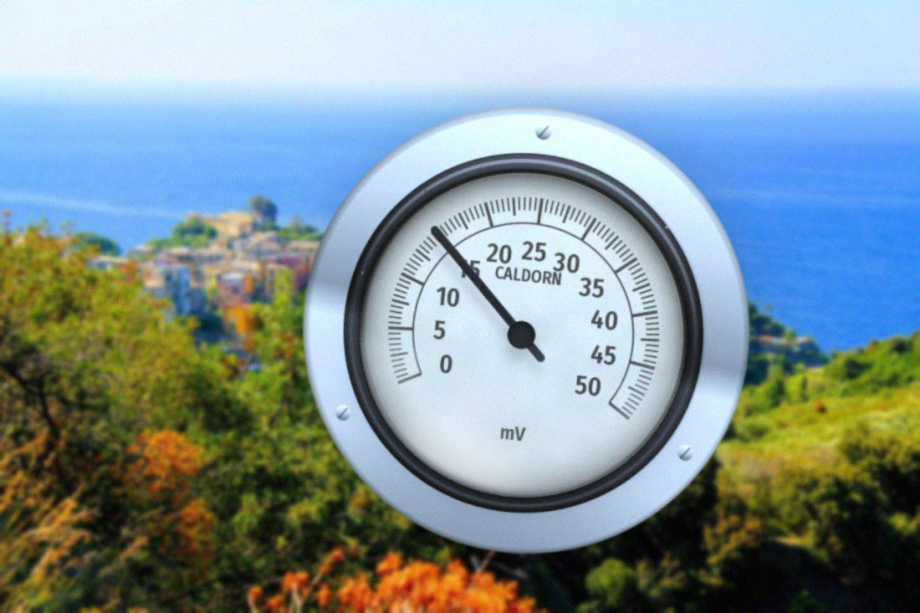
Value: 15,mV
